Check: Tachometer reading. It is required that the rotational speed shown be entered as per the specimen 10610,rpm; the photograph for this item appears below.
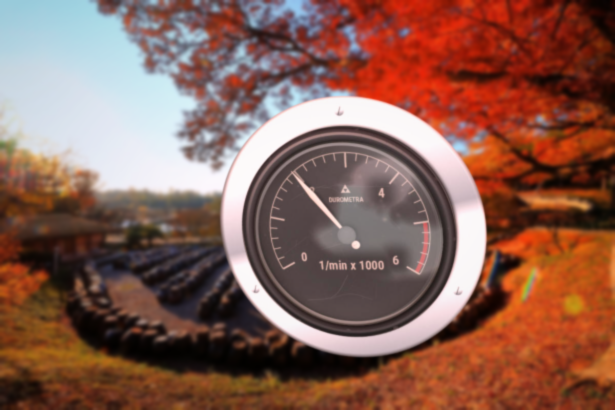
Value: 2000,rpm
